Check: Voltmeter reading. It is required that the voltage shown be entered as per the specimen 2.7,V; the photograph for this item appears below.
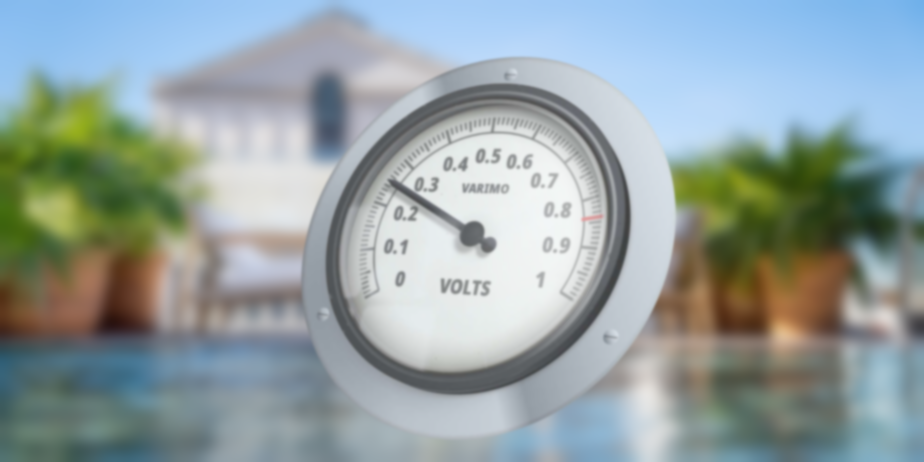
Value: 0.25,V
